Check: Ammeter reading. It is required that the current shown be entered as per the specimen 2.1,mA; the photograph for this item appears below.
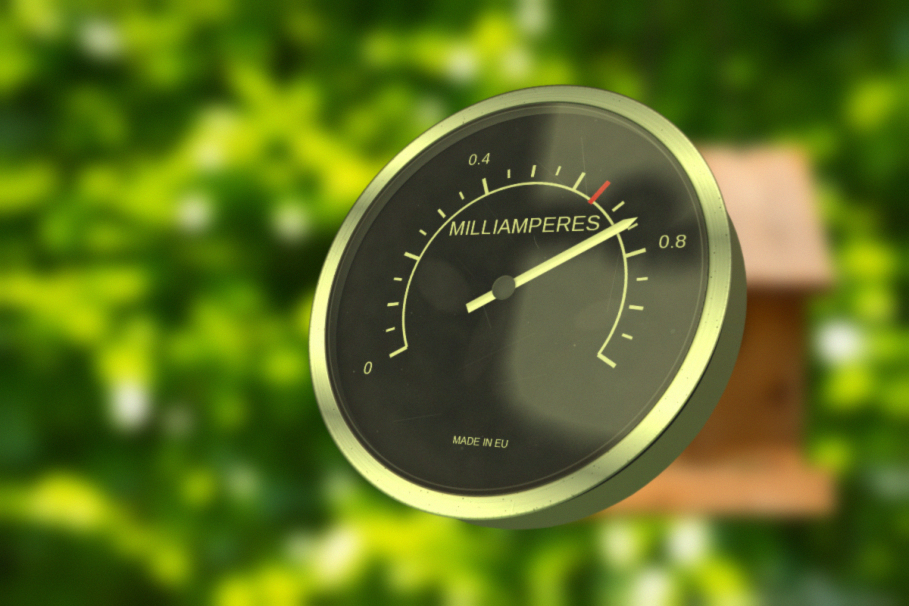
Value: 0.75,mA
